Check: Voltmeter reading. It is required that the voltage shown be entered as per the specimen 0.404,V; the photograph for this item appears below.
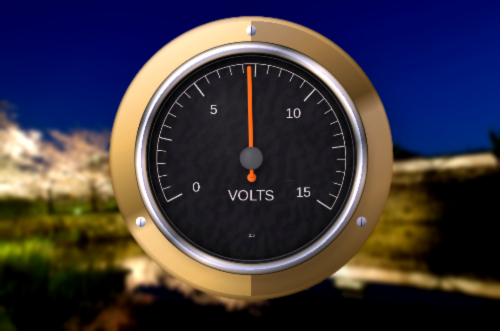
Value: 7.25,V
